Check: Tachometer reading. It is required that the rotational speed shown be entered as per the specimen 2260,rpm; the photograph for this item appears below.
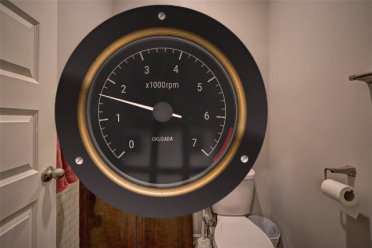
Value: 1600,rpm
